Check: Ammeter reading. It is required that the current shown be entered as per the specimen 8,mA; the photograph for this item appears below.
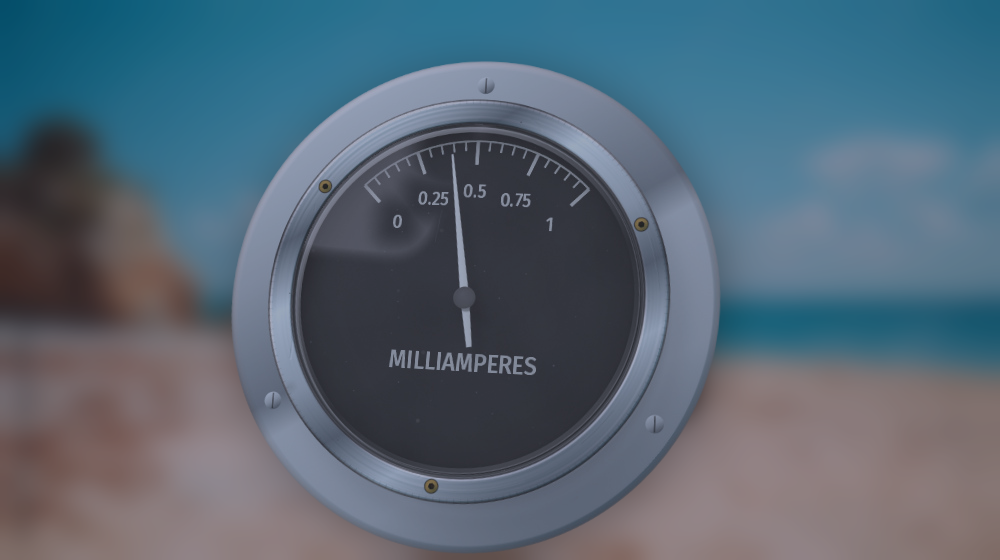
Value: 0.4,mA
